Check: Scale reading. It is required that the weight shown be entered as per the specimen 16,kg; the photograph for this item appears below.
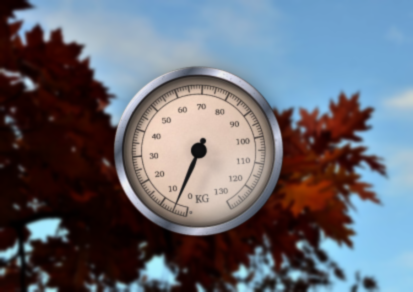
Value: 5,kg
